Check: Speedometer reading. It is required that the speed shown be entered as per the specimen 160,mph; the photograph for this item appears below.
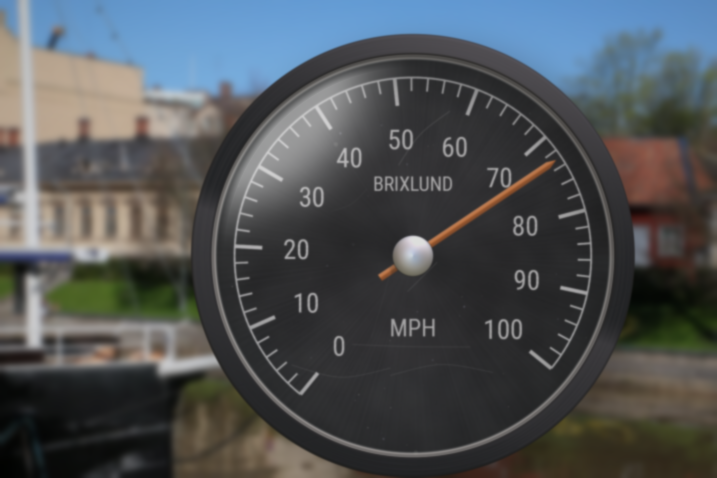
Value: 73,mph
